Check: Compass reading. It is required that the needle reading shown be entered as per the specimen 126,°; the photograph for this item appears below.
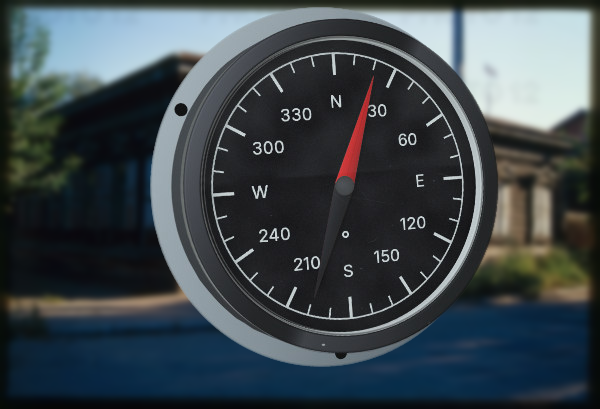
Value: 20,°
